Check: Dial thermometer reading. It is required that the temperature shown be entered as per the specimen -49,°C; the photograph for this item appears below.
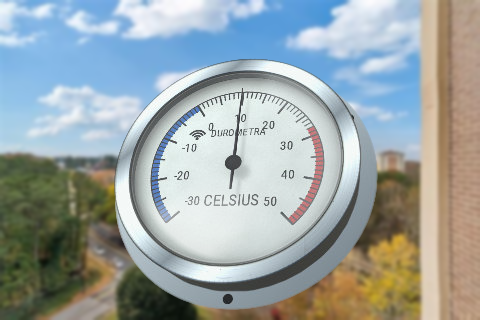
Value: 10,°C
